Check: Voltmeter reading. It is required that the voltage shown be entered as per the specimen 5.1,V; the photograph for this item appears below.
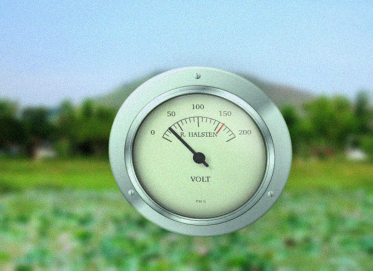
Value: 30,V
